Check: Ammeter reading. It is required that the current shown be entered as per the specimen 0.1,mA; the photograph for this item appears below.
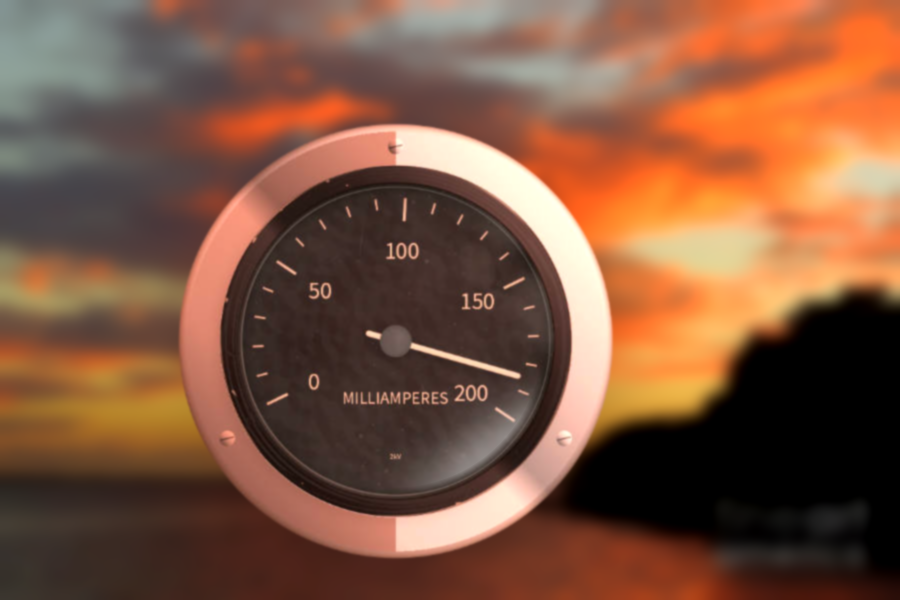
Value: 185,mA
